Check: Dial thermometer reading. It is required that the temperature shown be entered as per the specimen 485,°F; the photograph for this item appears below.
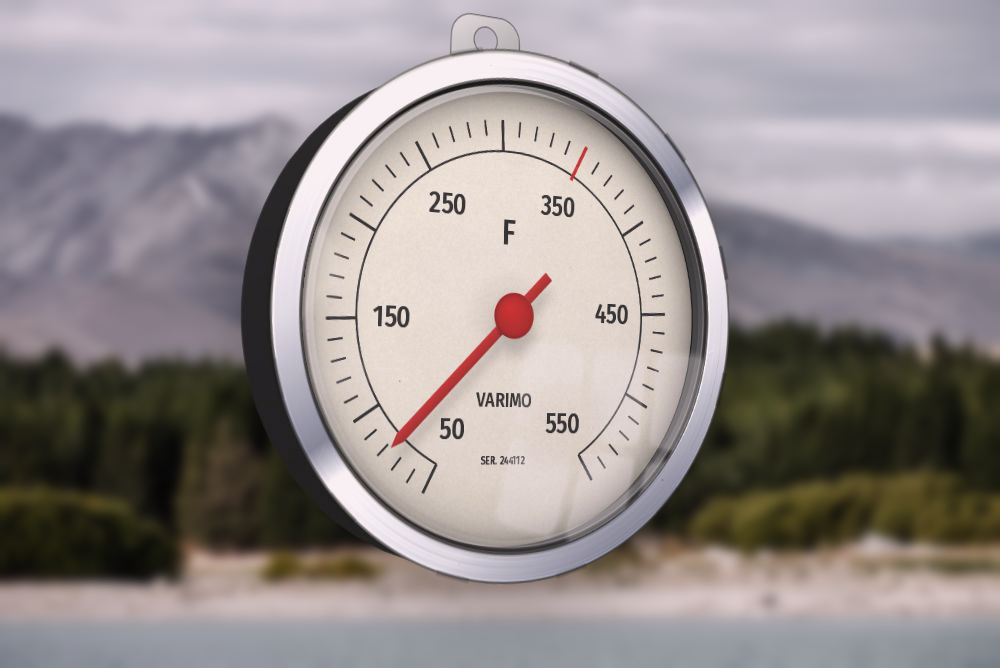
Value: 80,°F
